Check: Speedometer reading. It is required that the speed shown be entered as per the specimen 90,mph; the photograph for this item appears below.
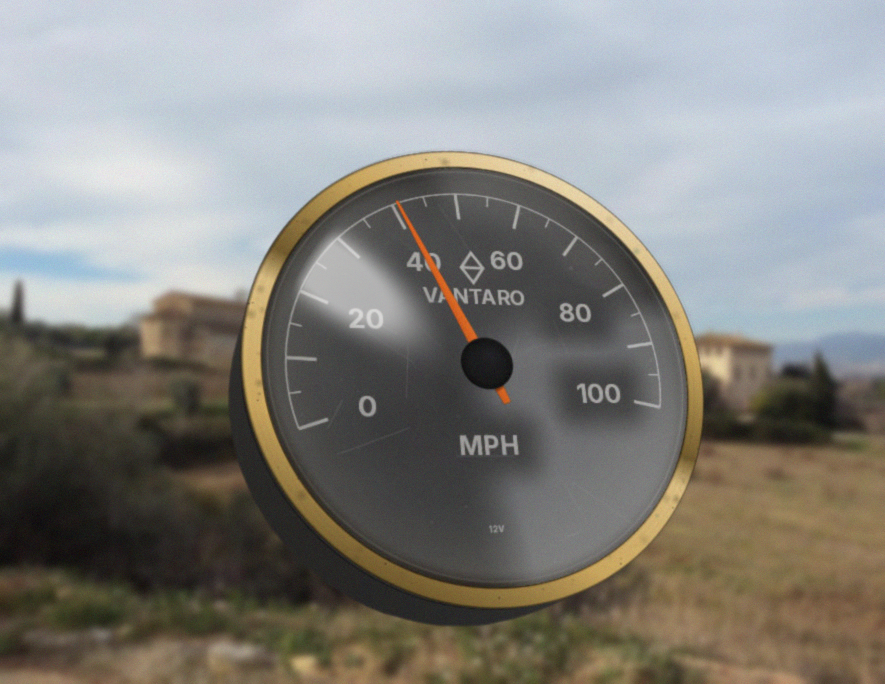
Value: 40,mph
